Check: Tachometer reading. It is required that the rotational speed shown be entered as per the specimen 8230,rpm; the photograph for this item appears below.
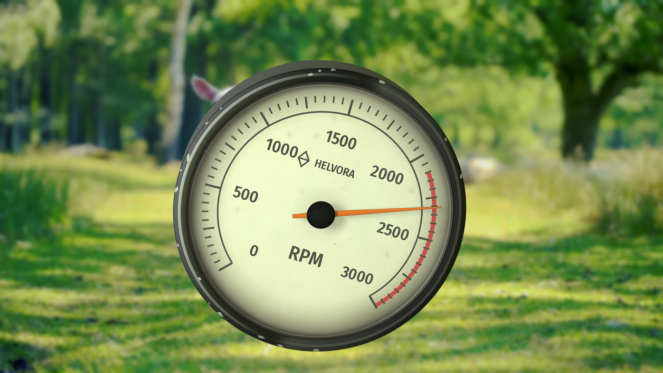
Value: 2300,rpm
